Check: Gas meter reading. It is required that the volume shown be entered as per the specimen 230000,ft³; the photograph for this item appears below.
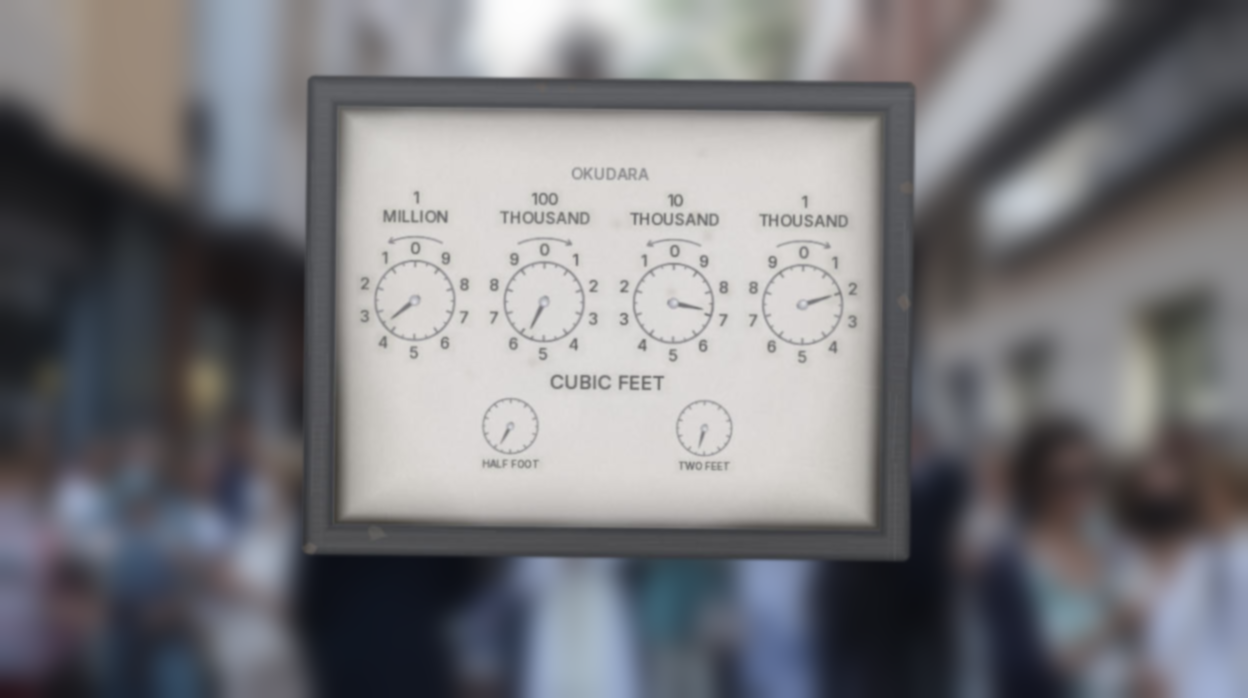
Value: 357200,ft³
